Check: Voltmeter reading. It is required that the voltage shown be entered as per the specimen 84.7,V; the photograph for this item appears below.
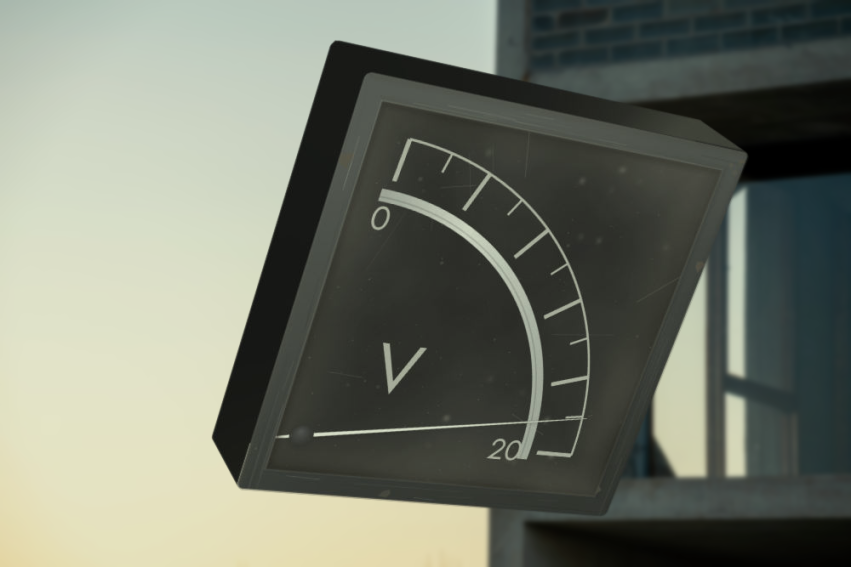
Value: 18,V
